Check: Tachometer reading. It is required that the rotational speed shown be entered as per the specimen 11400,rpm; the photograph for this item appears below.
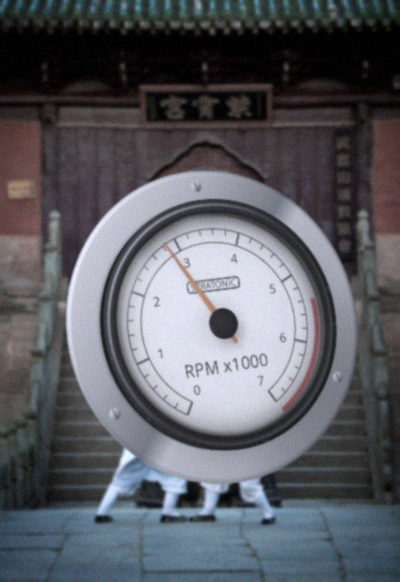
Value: 2800,rpm
